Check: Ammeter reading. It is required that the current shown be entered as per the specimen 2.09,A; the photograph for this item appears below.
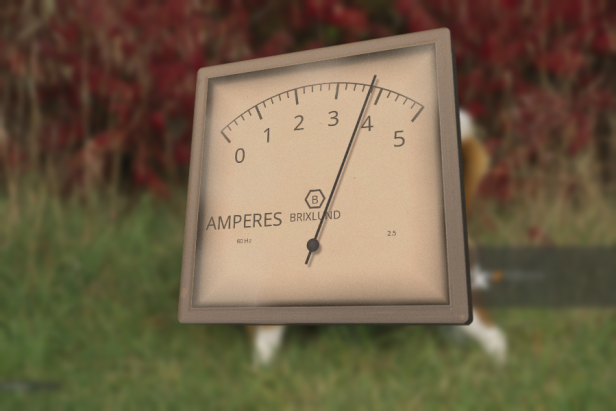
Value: 3.8,A
